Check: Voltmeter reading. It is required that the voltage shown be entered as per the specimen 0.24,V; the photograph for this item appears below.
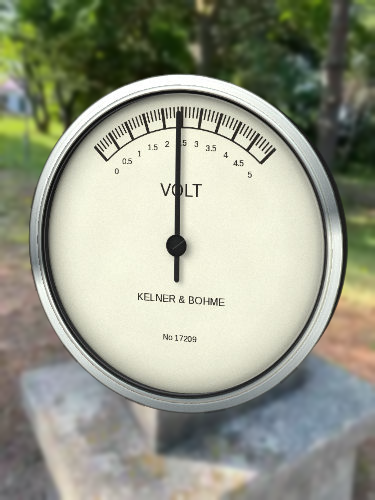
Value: 2.5,V
